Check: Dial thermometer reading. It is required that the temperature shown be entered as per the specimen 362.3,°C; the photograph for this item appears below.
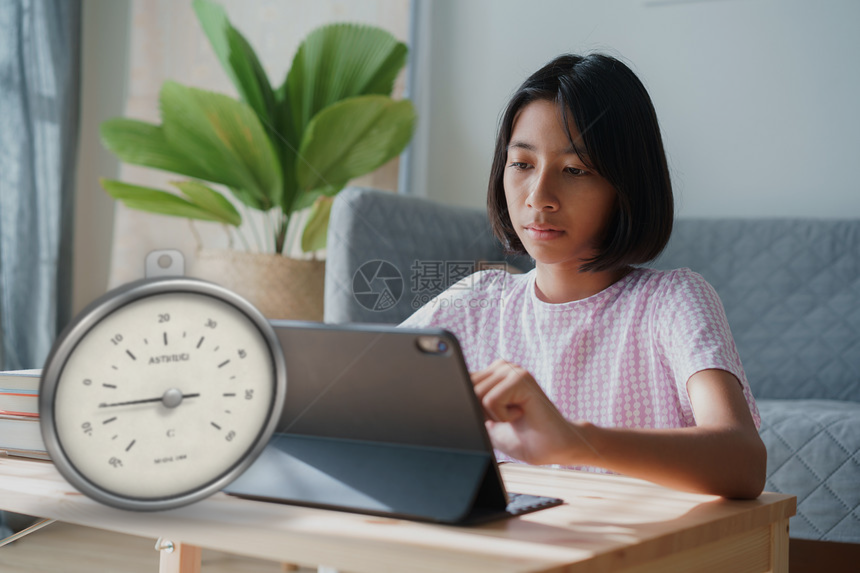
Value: -5,°C
